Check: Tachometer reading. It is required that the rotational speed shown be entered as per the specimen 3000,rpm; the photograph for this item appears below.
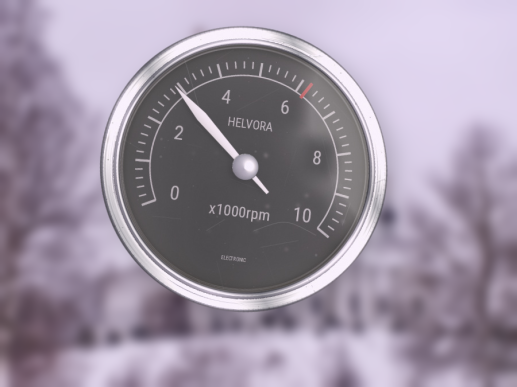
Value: 2900,rpm
